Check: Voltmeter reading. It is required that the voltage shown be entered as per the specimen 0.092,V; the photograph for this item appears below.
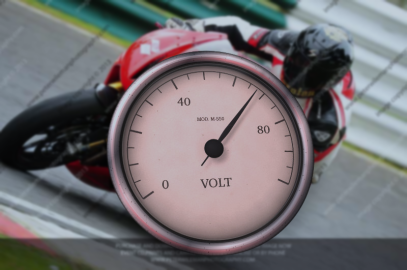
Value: 67.5,V
